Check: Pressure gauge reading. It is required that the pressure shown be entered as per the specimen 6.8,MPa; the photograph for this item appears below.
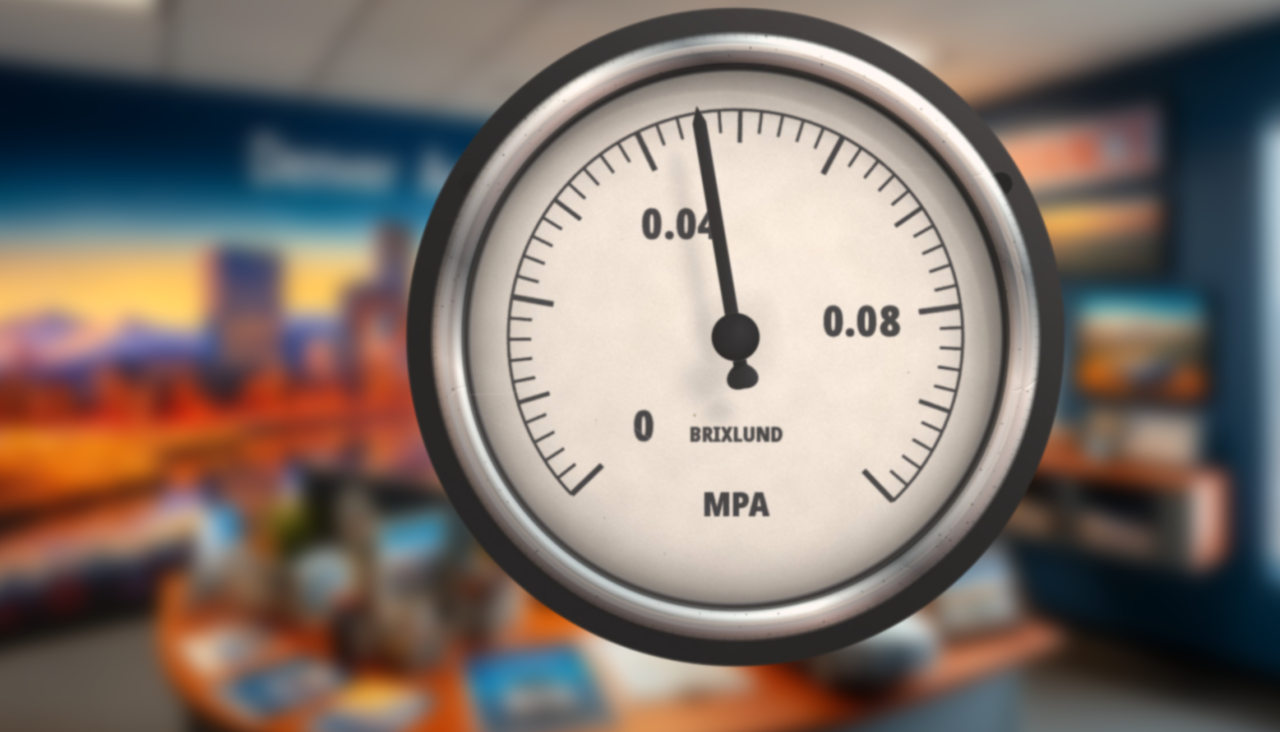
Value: 0.046,MPa
